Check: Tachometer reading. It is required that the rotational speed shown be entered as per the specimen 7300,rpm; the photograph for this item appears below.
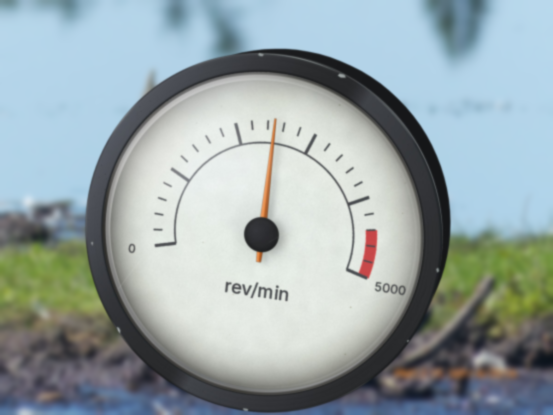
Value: 2500,rpm
